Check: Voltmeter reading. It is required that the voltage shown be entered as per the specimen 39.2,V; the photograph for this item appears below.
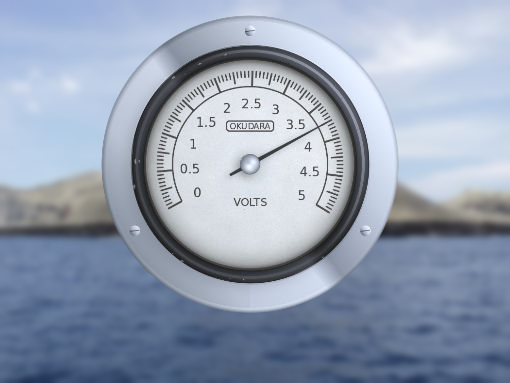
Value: 3.75,V
